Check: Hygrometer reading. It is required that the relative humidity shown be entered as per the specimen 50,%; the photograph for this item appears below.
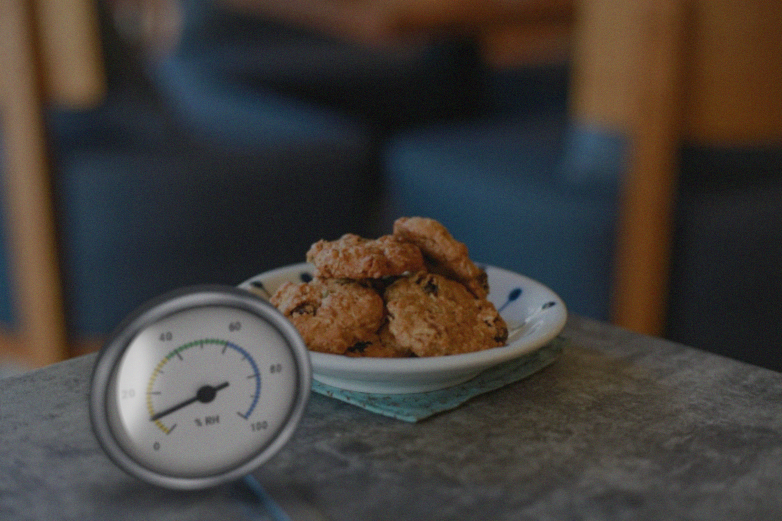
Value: 10,%
